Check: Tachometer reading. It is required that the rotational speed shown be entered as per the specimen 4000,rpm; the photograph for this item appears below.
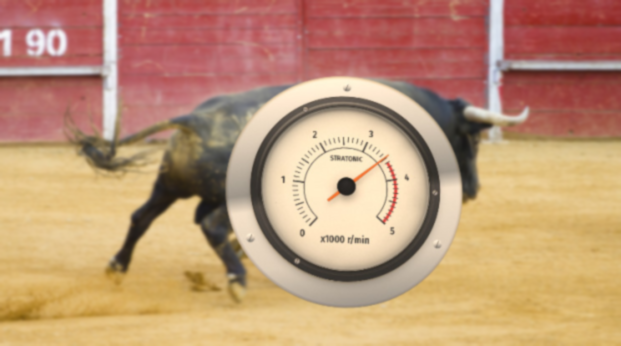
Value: 3500,rpm
